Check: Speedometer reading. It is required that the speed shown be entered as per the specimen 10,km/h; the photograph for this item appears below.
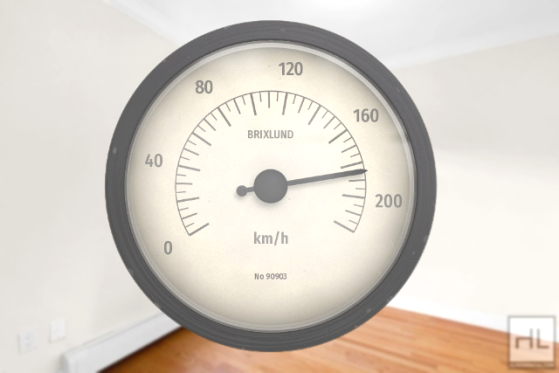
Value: 185,km/h
